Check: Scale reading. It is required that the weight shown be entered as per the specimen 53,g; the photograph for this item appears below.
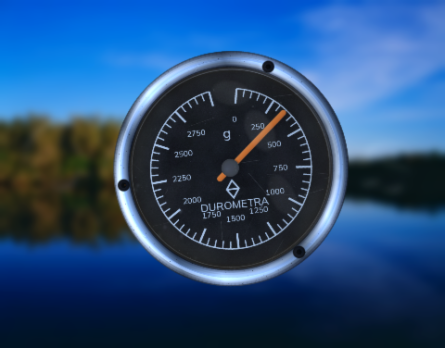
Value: 350,g
